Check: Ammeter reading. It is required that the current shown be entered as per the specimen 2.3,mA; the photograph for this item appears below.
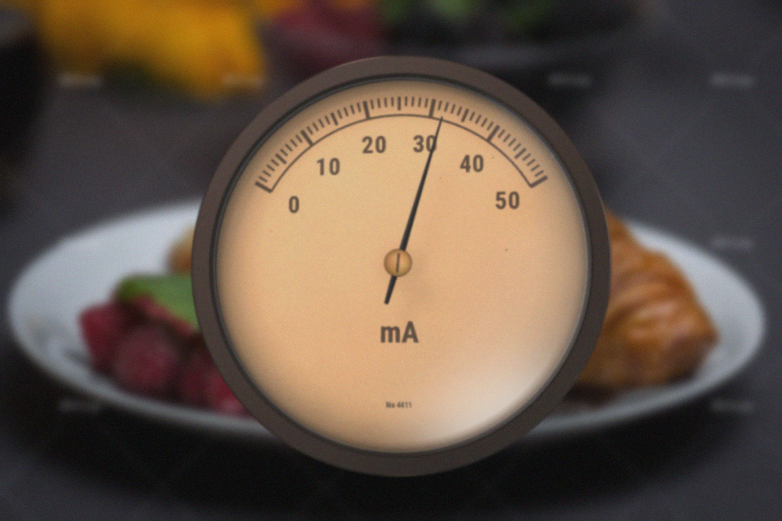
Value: 32,mA
